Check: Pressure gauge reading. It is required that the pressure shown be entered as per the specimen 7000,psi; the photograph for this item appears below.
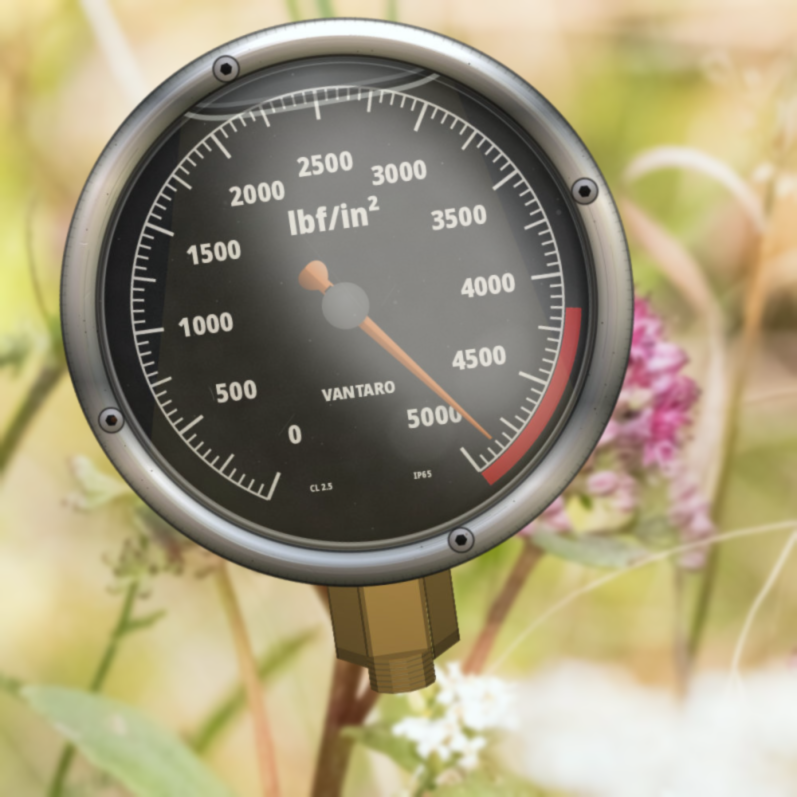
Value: 4850,psi
